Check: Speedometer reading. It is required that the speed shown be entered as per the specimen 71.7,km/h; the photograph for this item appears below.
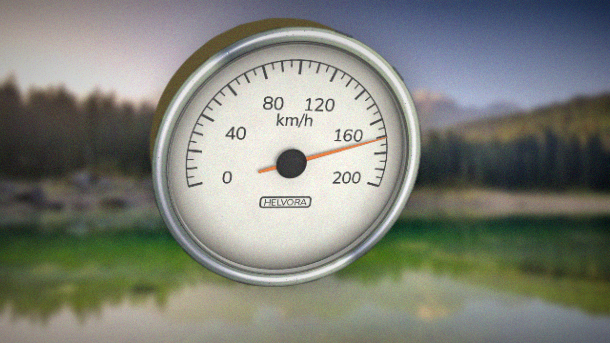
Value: 170,km/h
